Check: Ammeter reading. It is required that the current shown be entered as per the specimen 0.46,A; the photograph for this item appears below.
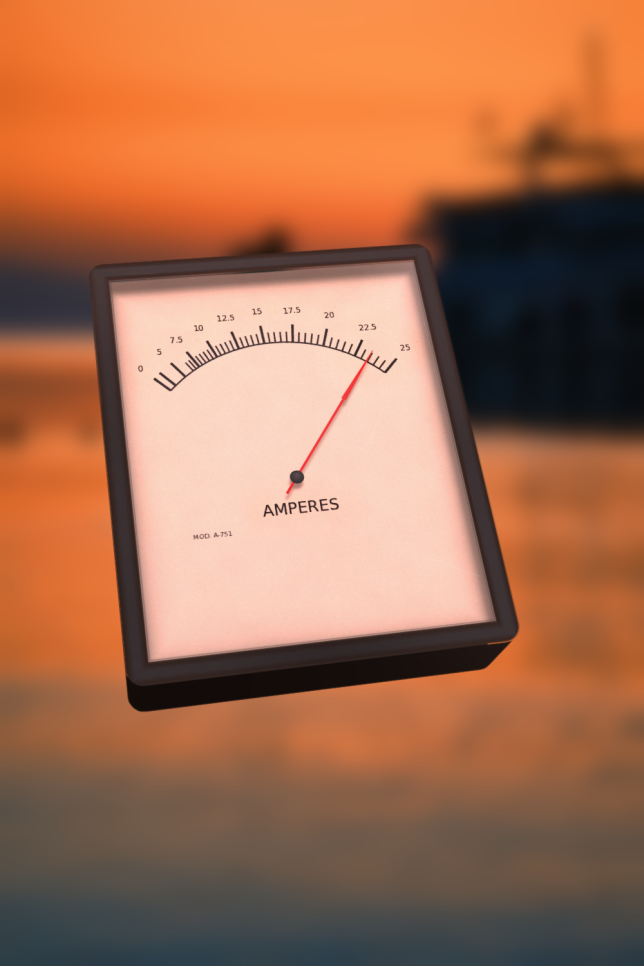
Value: 23.5,A
